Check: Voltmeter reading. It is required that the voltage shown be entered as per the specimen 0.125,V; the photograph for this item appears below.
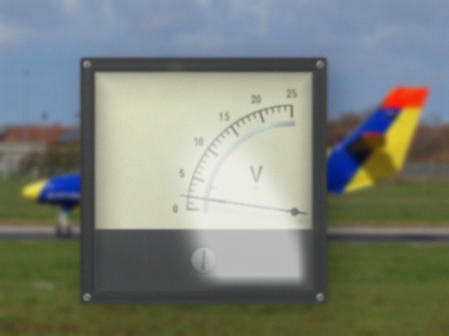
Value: 2,V
